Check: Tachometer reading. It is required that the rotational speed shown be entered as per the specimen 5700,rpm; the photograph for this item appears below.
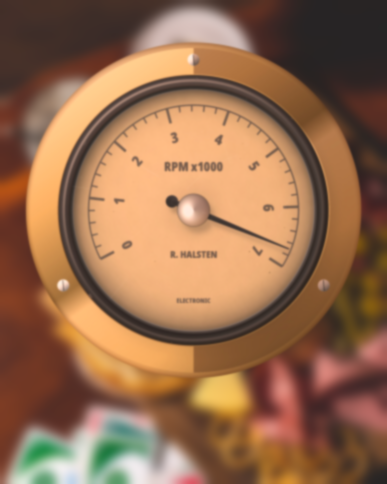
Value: 6700,rpm
